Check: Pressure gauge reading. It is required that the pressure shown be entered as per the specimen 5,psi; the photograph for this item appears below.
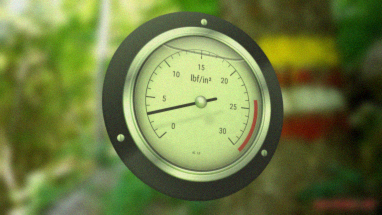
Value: 3,psi
